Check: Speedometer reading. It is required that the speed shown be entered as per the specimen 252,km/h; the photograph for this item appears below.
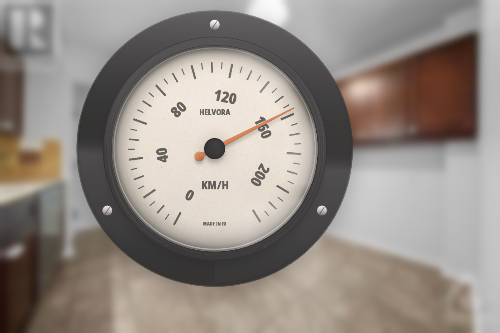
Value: 157.5,km/h
